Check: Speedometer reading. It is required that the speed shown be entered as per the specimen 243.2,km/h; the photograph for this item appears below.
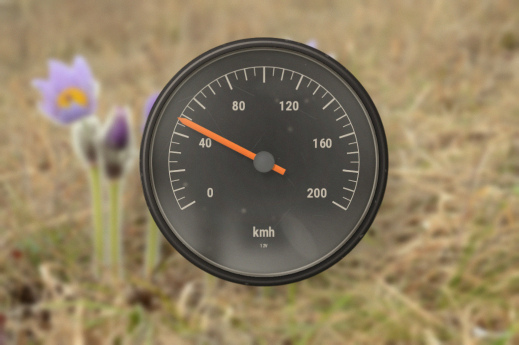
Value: 47.5,km/h
